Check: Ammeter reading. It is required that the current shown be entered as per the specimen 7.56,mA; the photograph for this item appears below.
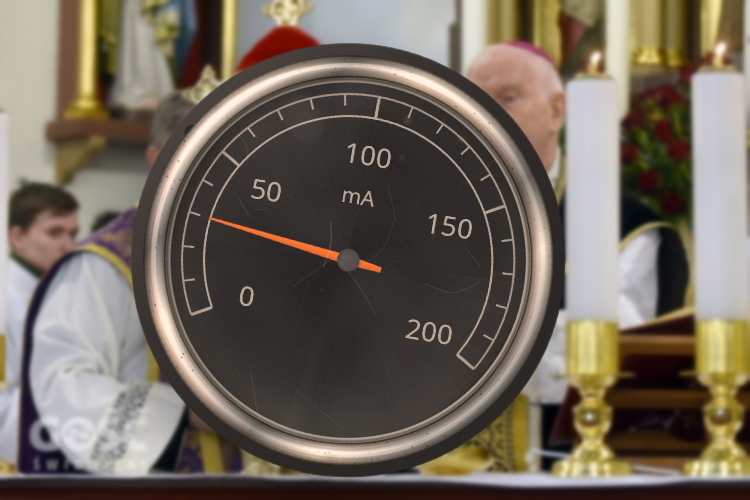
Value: 30,mA
